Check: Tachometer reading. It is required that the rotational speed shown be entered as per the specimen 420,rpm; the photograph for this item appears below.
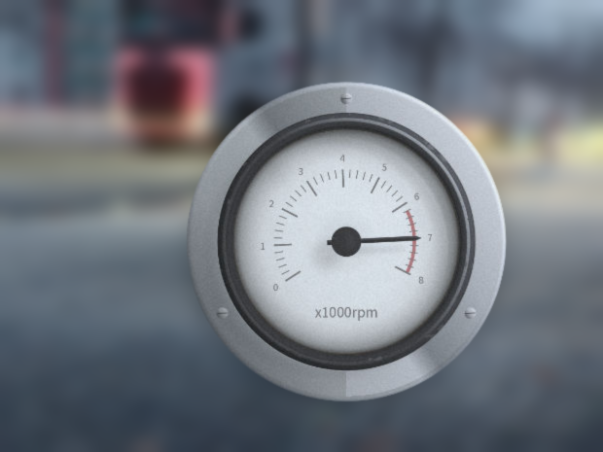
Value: 7000,rpm
